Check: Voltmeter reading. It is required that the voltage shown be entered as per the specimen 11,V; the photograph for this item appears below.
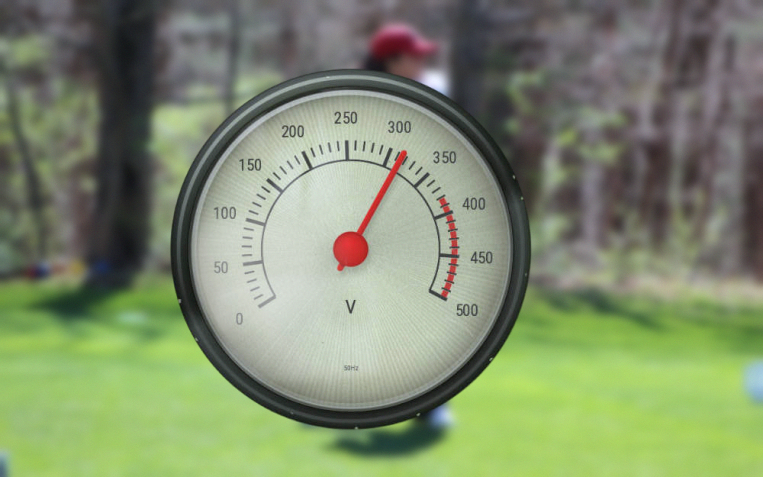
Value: 315,V
